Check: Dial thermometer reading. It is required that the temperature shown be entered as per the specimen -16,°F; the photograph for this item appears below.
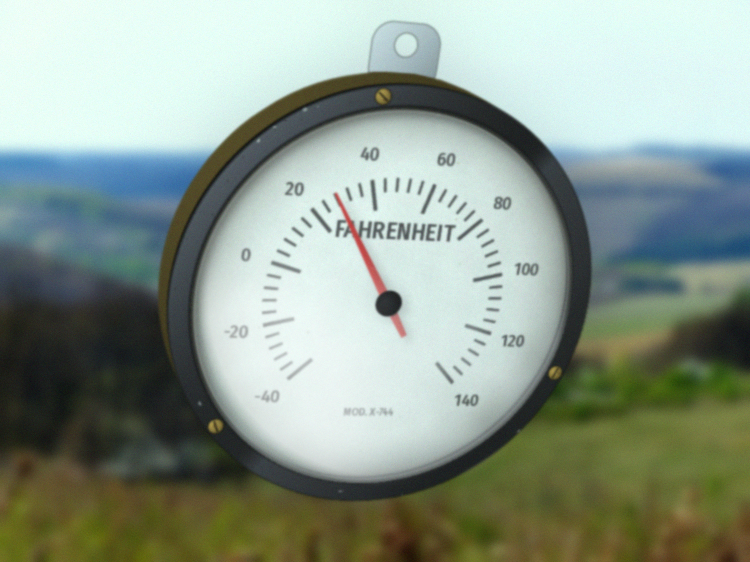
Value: 28,°F
